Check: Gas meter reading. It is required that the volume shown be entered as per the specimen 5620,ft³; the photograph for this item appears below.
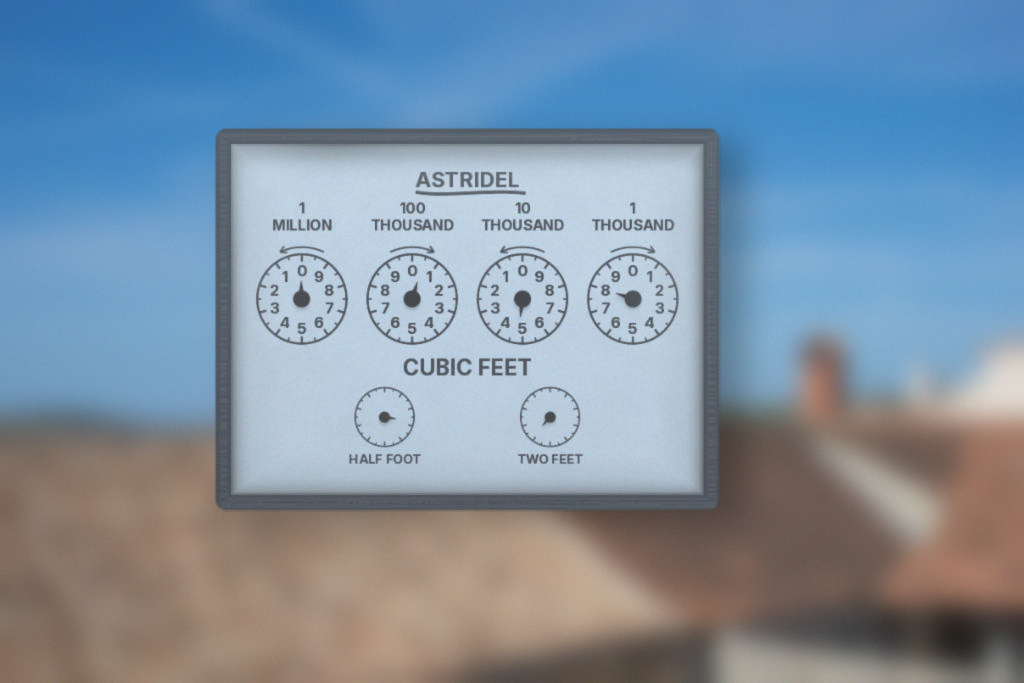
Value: 4800,ft³
